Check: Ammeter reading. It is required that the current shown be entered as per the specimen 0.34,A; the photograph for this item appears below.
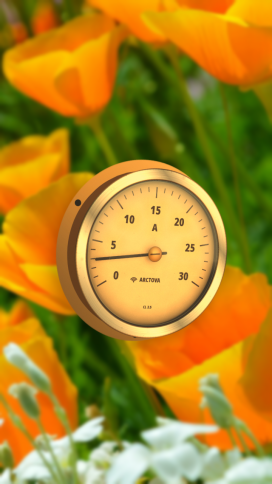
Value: 3,A
